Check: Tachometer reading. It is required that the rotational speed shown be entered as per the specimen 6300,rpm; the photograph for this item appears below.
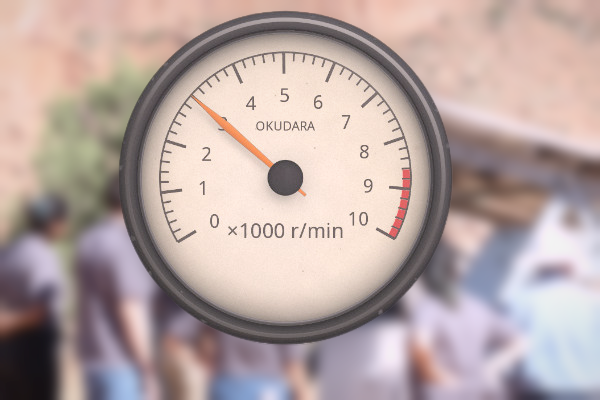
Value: 3000,rpm
